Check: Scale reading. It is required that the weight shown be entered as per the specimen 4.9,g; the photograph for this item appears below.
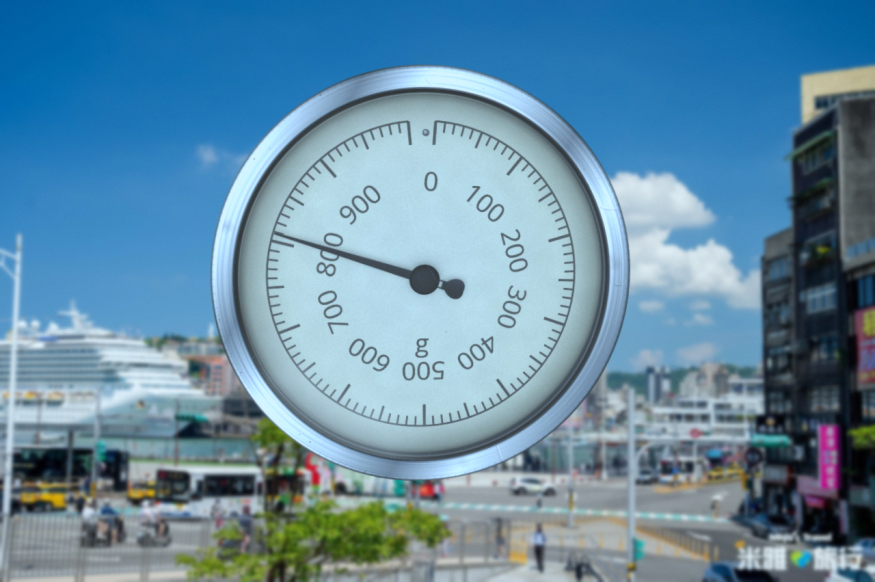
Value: 810,g
